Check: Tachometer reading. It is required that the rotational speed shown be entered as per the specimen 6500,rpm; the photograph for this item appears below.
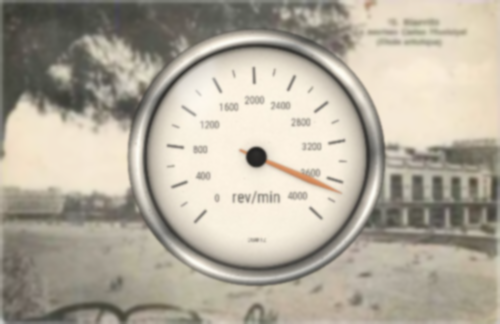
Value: 3700,rpm
